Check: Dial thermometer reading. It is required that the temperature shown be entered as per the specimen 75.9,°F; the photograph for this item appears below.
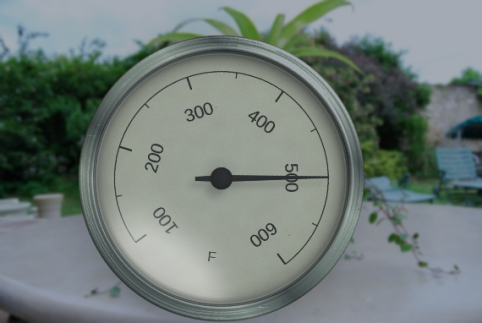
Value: 500,°F
